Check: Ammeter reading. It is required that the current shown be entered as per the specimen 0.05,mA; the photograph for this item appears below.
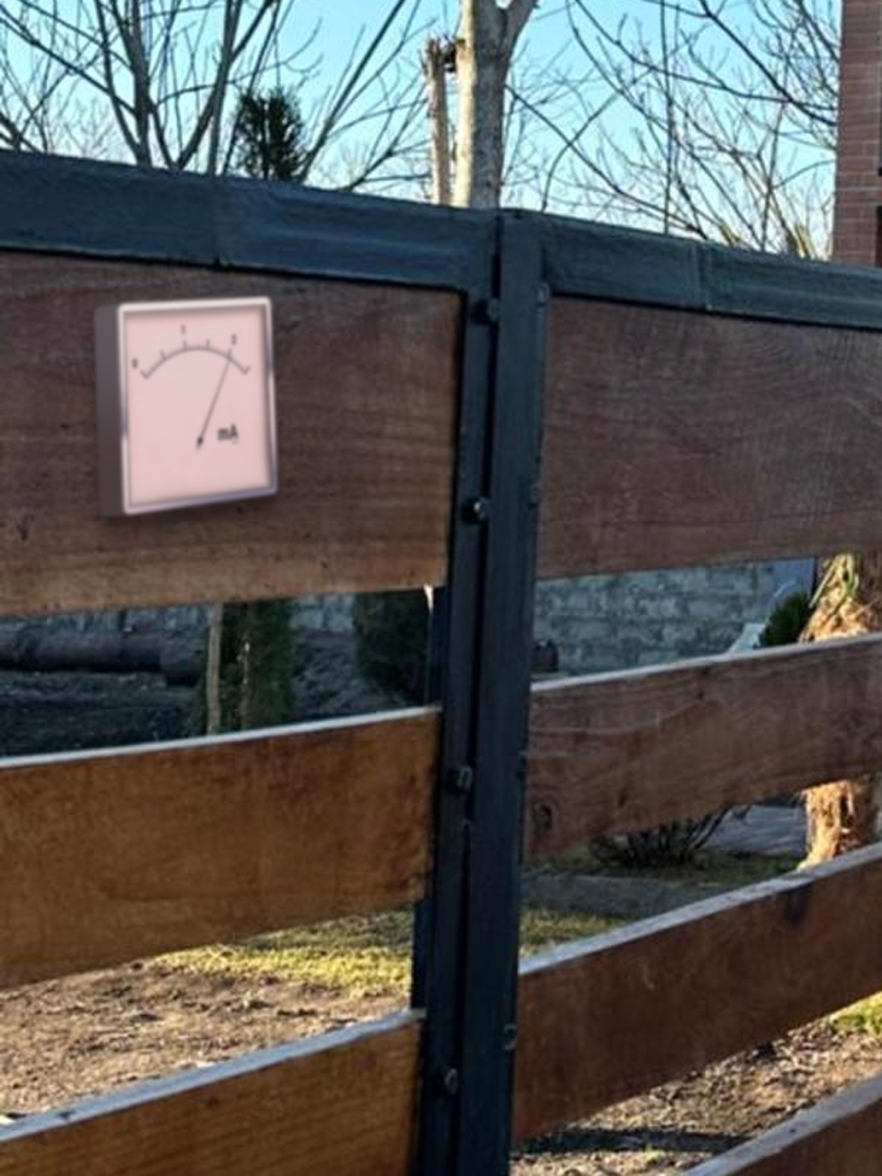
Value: 2,mA
